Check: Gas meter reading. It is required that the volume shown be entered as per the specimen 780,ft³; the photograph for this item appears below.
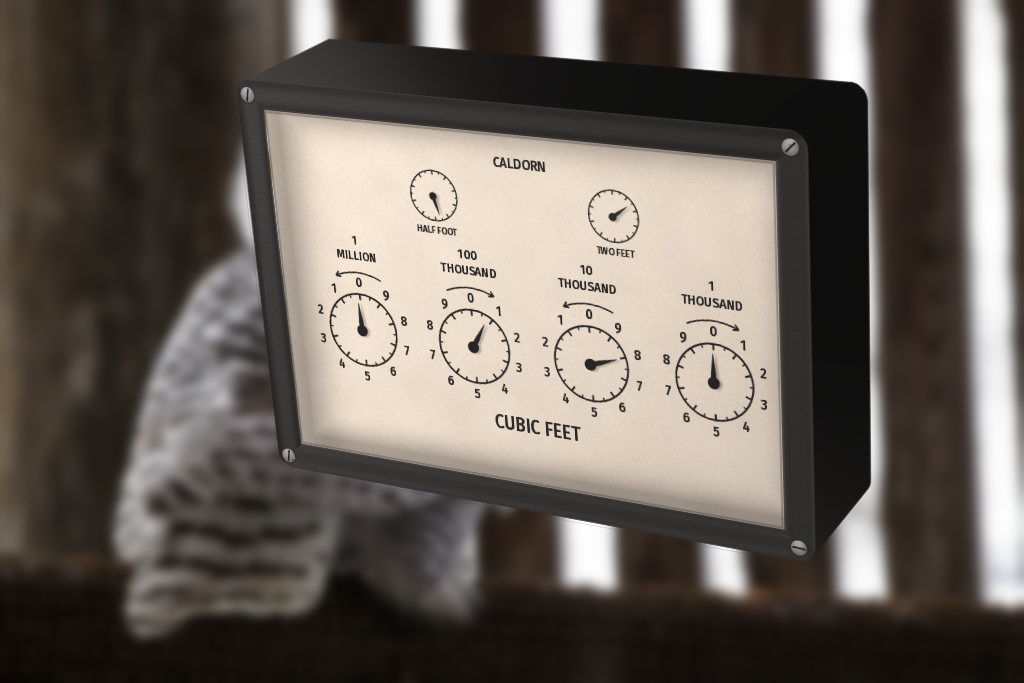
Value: 8000,ft³
